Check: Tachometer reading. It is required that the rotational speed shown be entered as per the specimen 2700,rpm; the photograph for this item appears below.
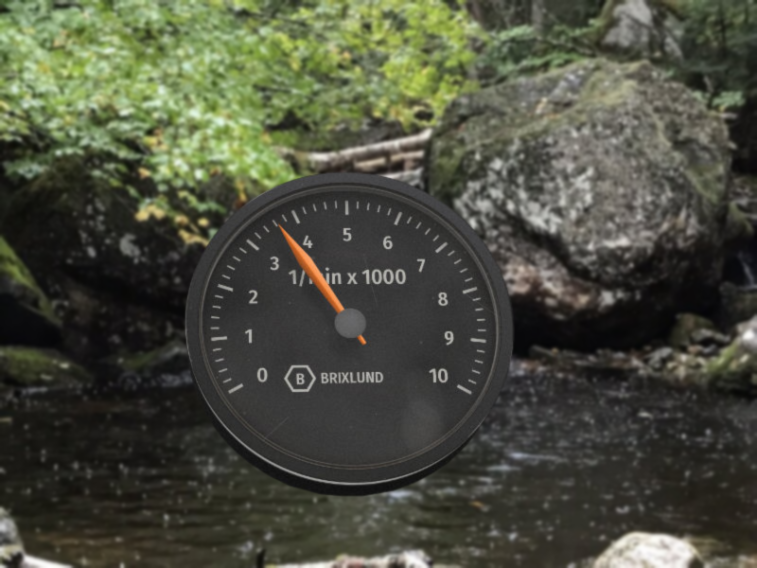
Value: 3600,rpm
